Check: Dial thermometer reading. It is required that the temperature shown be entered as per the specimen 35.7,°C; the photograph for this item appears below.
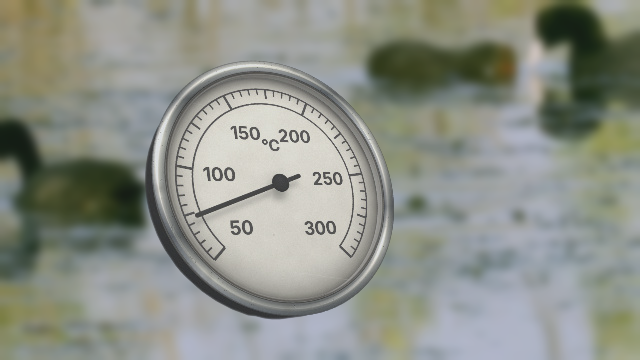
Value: 72.5,°C
